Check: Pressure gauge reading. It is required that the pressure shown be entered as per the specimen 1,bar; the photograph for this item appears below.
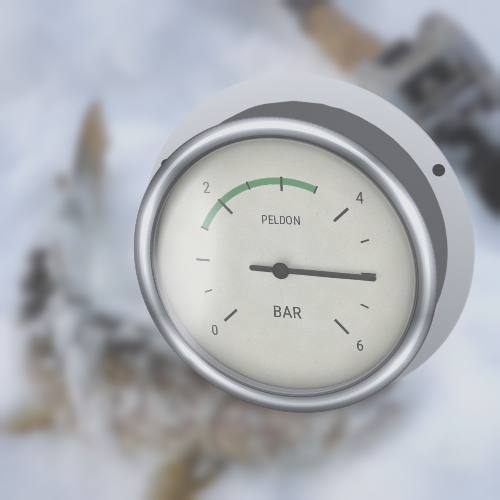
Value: 5,bar
